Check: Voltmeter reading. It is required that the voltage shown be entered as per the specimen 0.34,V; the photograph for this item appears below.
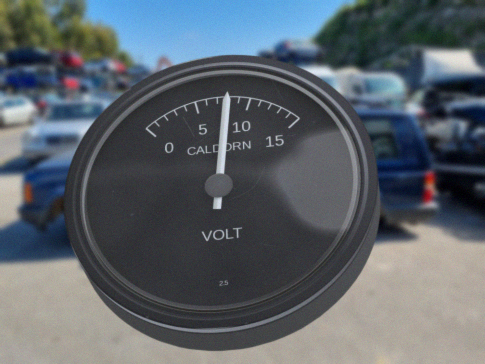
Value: 8,V
